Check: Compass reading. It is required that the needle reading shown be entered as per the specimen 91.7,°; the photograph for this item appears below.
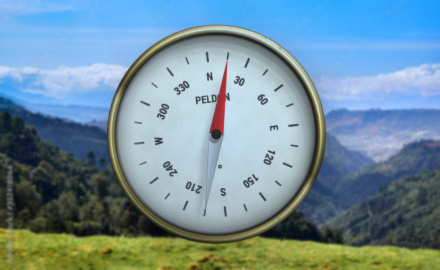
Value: 15,°
